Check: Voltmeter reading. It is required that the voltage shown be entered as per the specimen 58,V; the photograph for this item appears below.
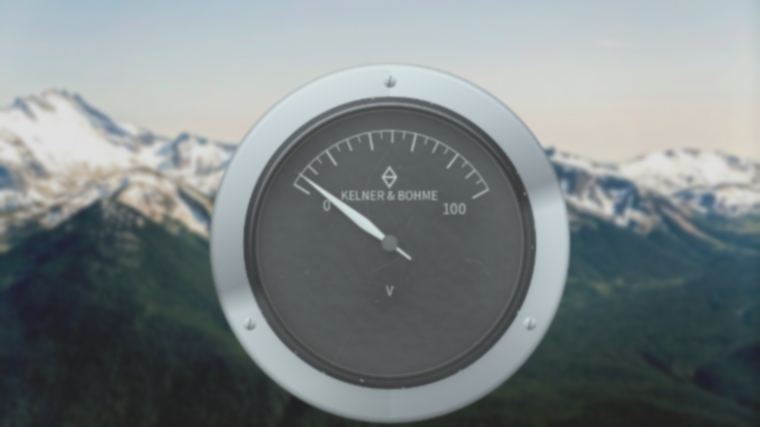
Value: 5,V
